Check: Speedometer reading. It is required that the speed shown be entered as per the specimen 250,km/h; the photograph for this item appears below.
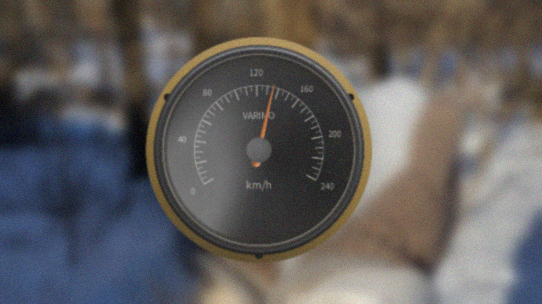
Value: 135,km/h
